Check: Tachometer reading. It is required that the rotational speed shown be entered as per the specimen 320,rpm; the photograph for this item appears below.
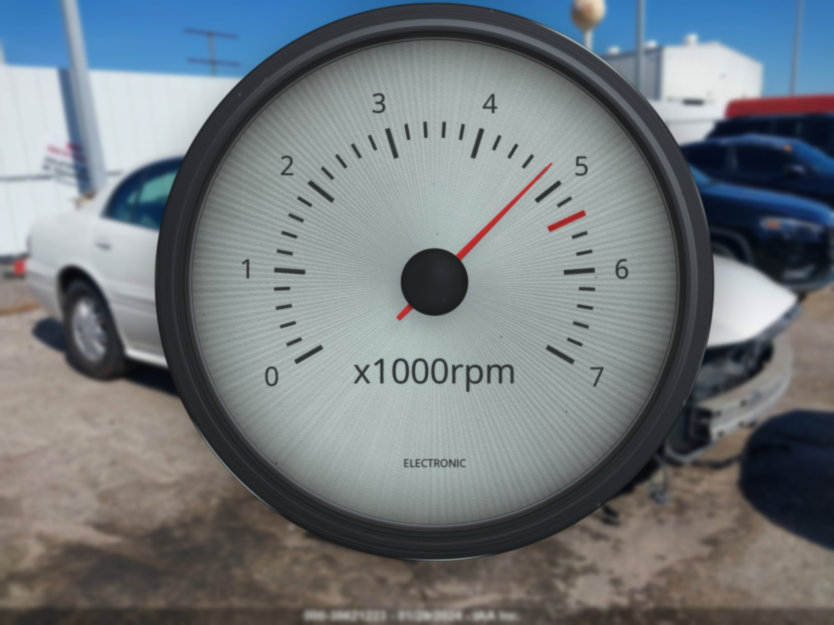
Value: 4800,rpm
